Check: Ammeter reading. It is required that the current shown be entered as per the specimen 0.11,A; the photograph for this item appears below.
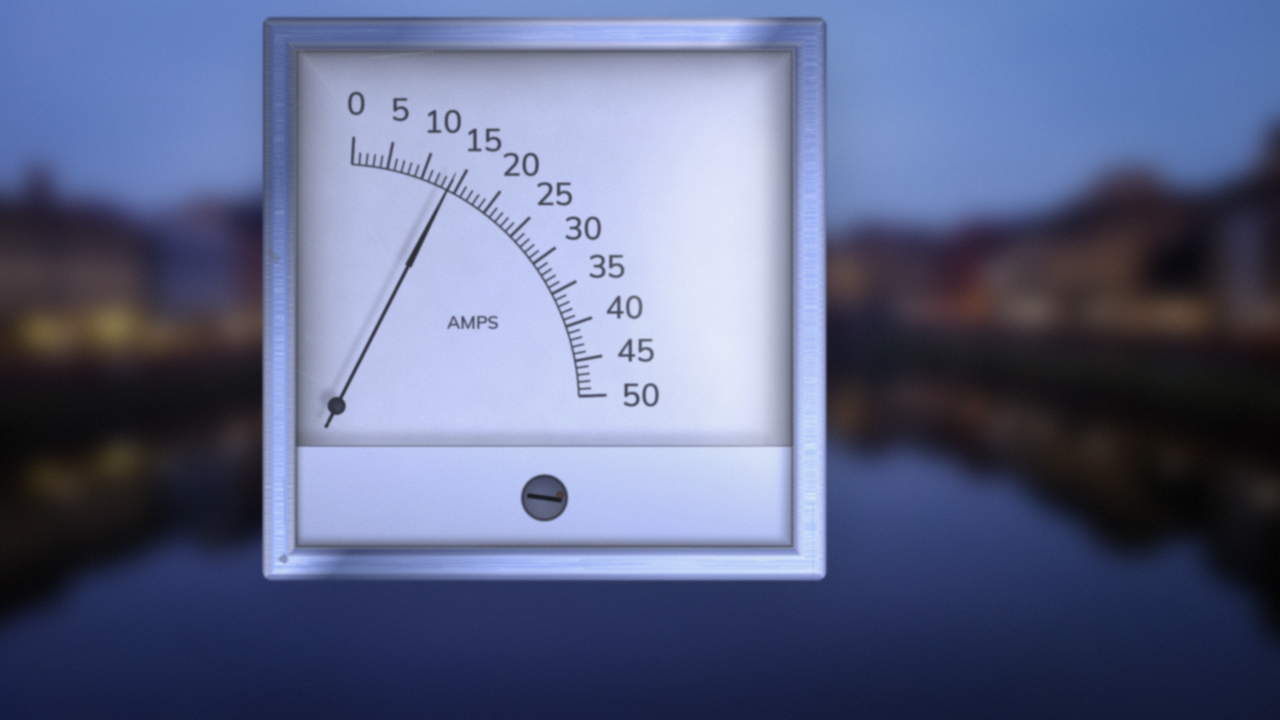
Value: 14,A
